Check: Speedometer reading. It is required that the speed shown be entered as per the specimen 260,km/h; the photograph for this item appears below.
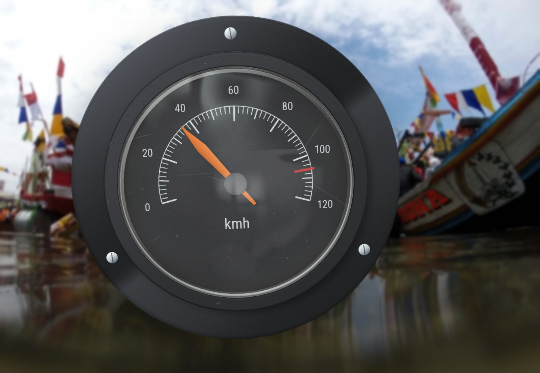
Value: 36,km/h
